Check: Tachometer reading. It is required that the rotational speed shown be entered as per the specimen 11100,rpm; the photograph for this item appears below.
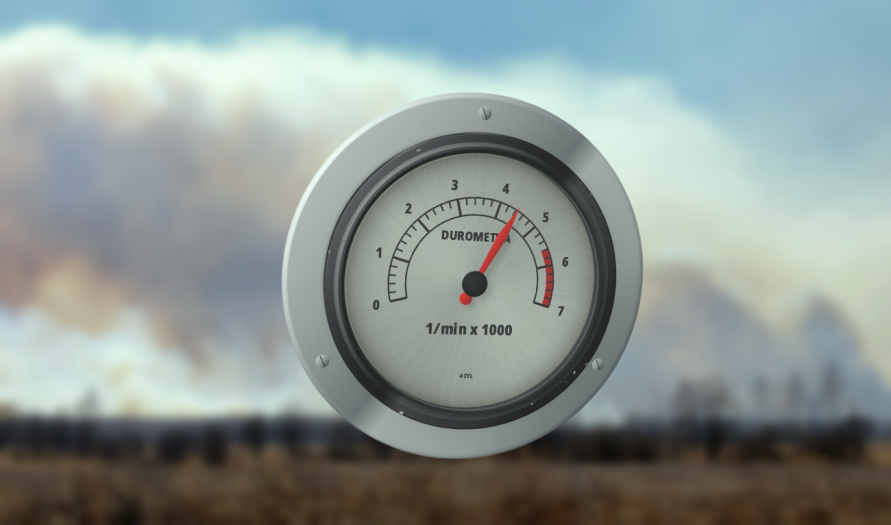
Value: 4400,rpm
